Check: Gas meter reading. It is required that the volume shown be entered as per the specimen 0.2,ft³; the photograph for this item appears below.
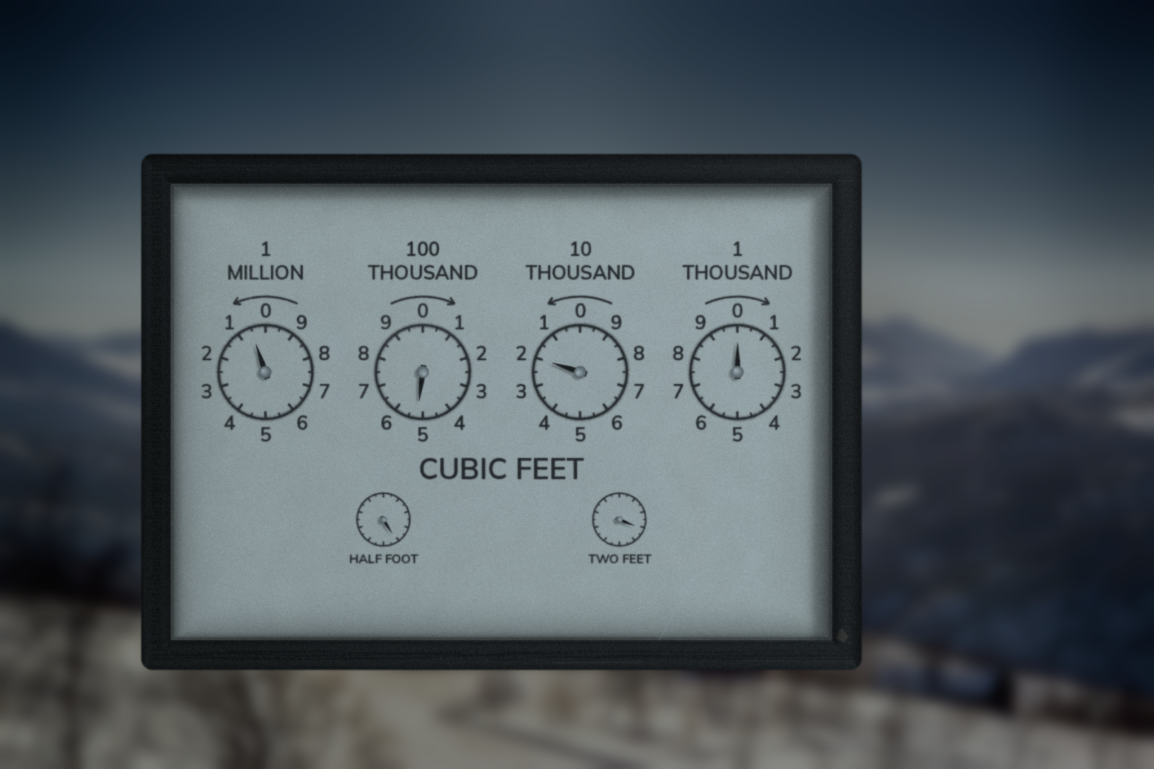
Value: 52000,ft³
